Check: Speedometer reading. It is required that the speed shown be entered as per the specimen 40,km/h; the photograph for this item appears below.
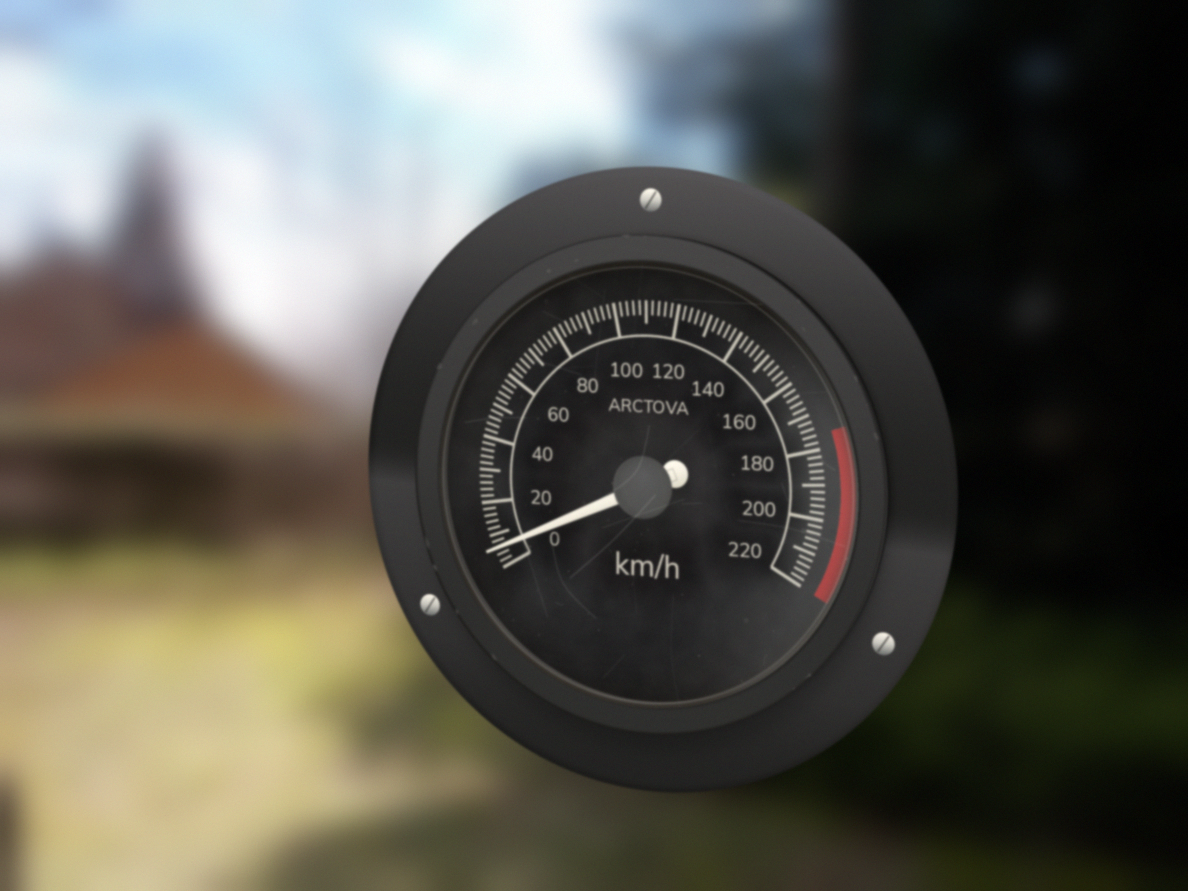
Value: 6,km/h
